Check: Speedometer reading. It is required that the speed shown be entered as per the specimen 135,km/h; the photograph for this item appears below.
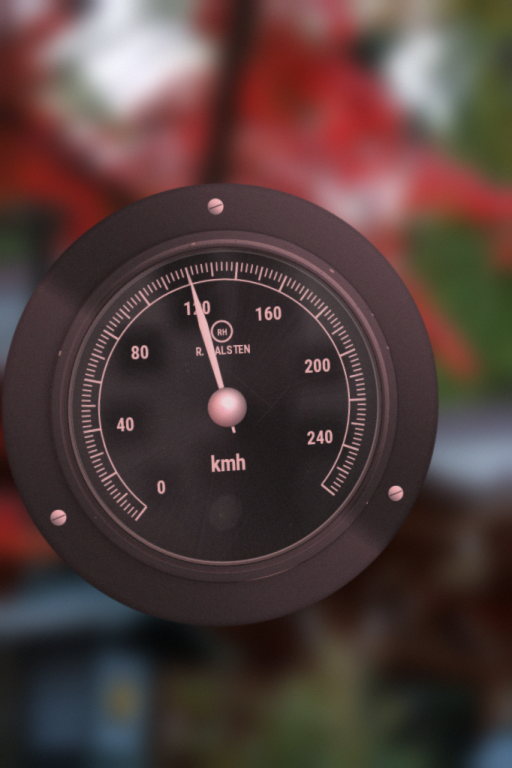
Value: 120,km/h
